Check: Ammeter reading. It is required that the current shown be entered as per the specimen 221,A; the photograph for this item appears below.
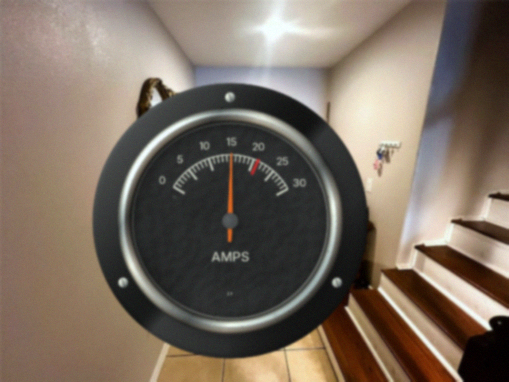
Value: 15,A
